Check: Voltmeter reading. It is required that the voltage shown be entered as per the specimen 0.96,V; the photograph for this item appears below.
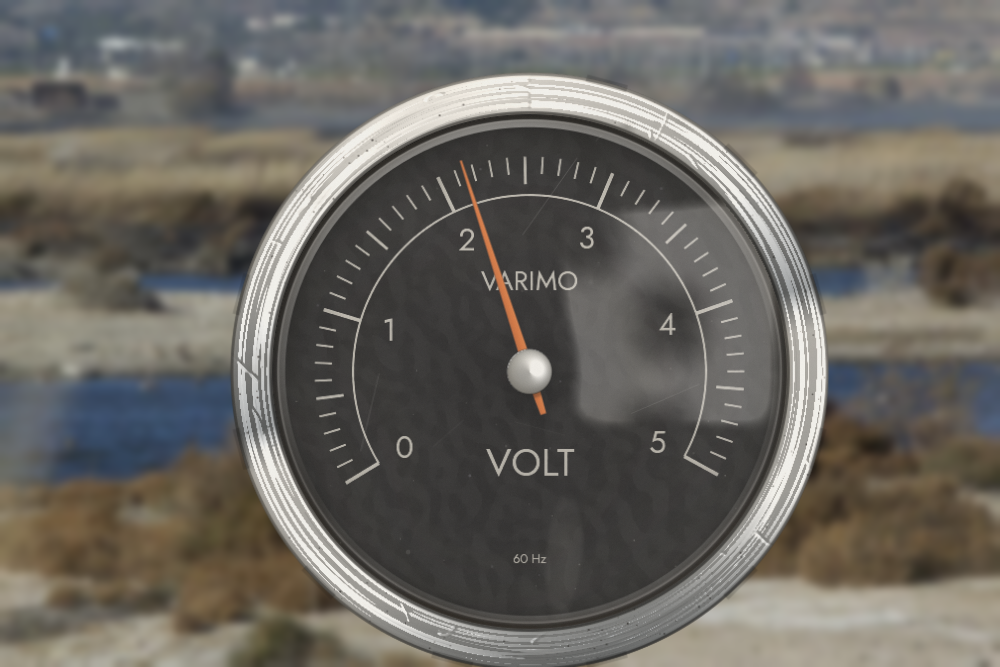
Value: 2.15,V
